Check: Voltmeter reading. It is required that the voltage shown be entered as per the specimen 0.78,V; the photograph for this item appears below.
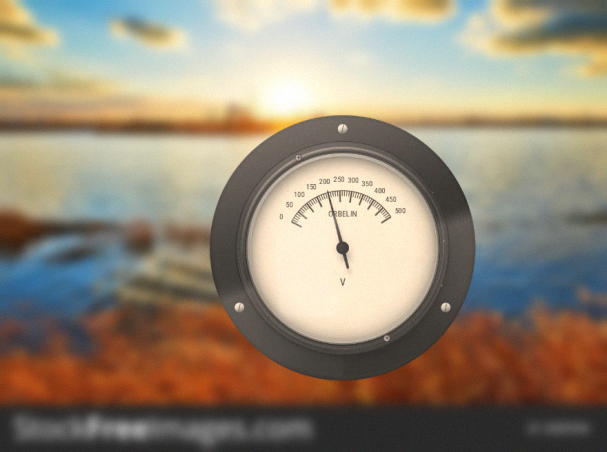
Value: 200,V
